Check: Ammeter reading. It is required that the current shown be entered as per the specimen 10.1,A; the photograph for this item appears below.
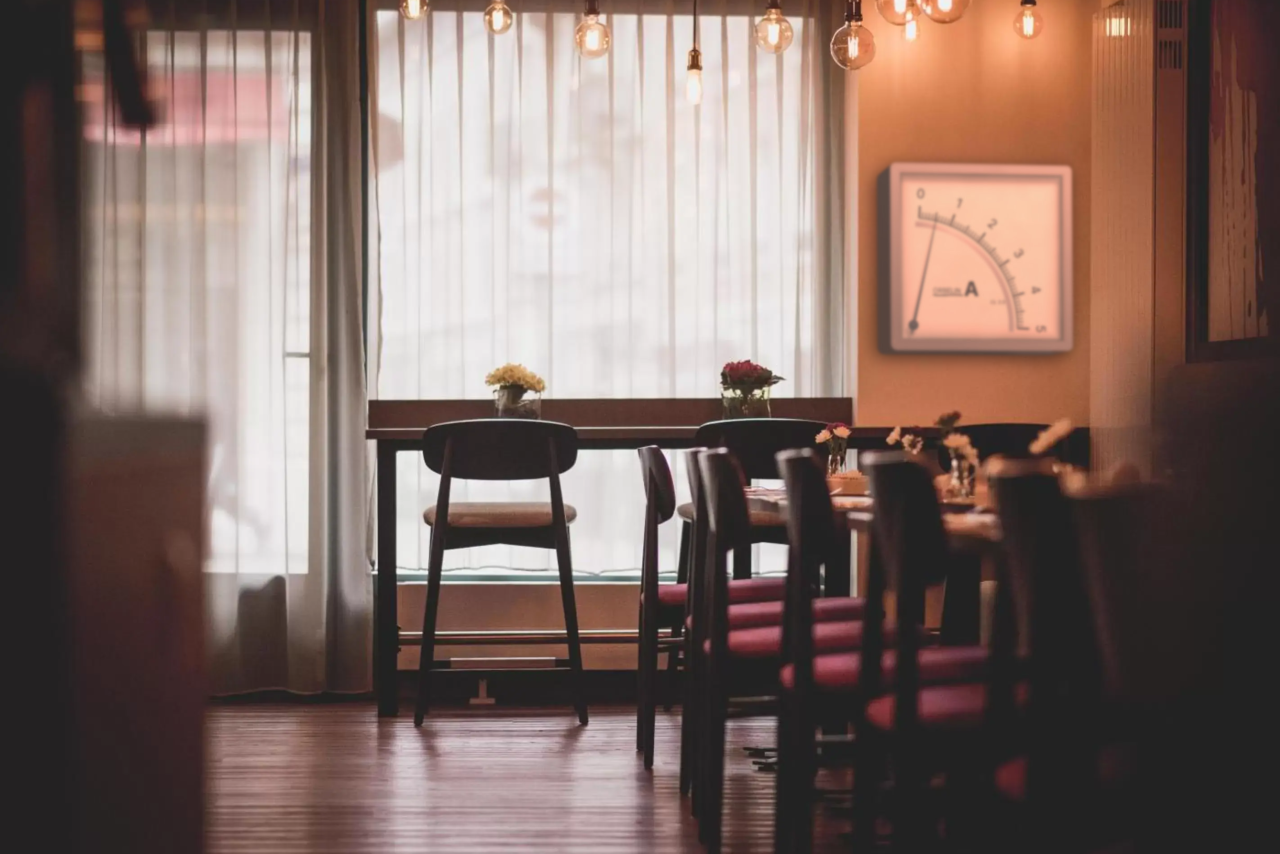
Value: 0.5,A
